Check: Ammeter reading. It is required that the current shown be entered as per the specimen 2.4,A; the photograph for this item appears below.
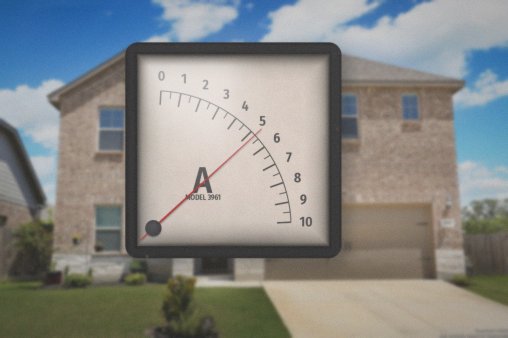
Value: 5.25,A
